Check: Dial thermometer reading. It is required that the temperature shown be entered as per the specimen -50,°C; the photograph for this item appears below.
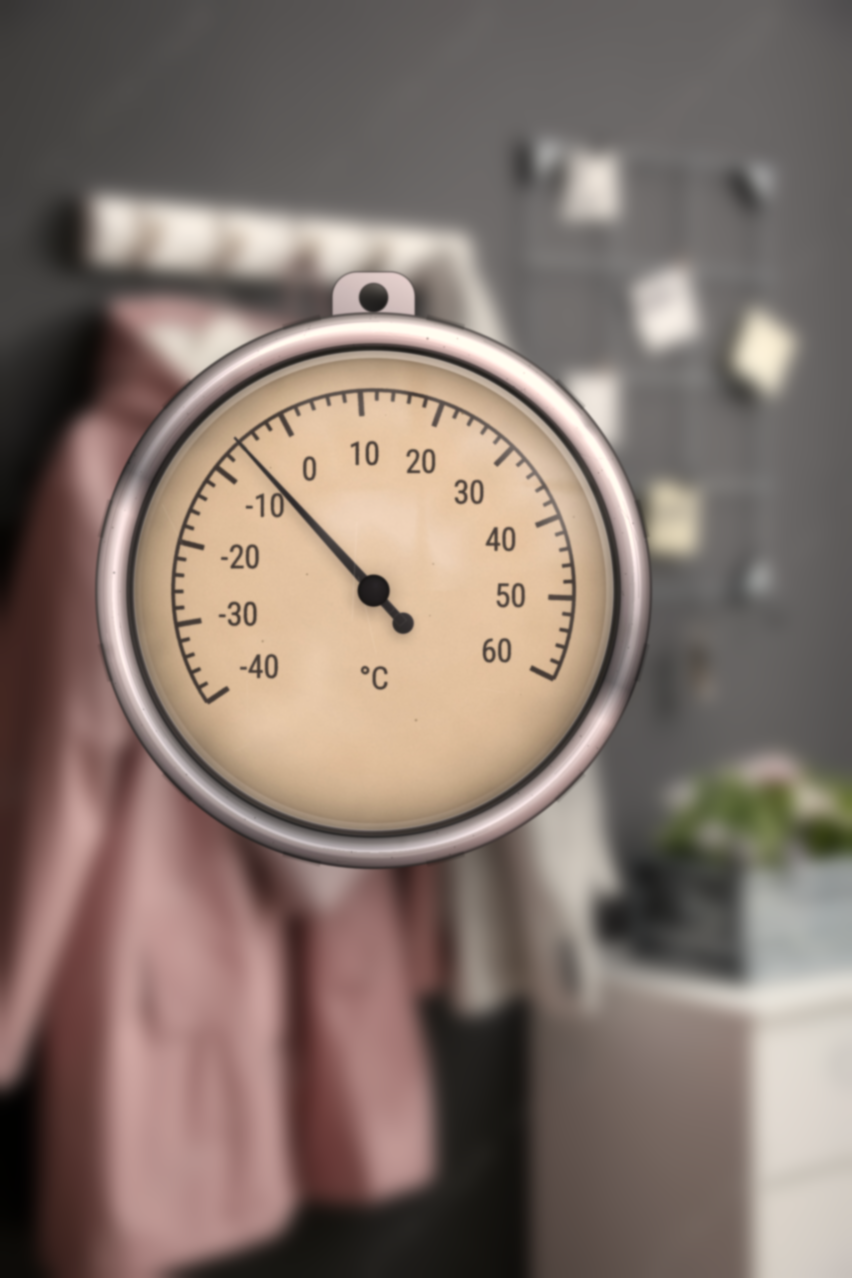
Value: -6,°C
